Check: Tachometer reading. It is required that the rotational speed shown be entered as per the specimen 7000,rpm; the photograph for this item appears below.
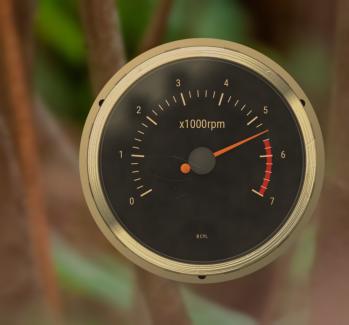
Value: 5400,rpm
